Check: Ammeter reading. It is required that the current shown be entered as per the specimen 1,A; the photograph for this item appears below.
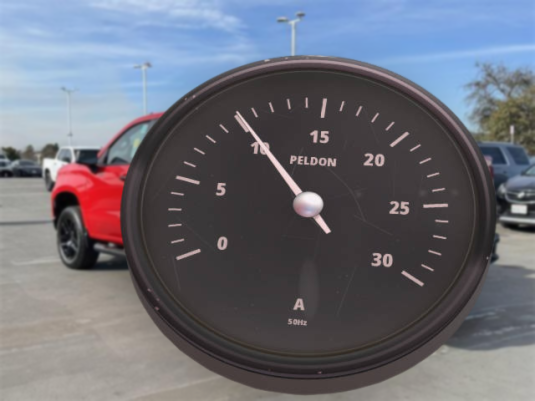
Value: 10,A
